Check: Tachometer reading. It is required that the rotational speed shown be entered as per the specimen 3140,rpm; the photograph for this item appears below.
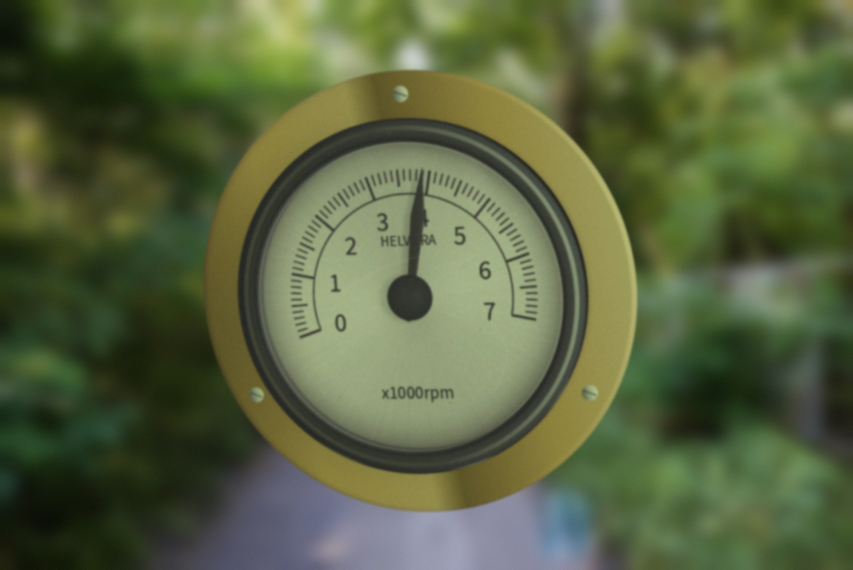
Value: 3900,rpm
